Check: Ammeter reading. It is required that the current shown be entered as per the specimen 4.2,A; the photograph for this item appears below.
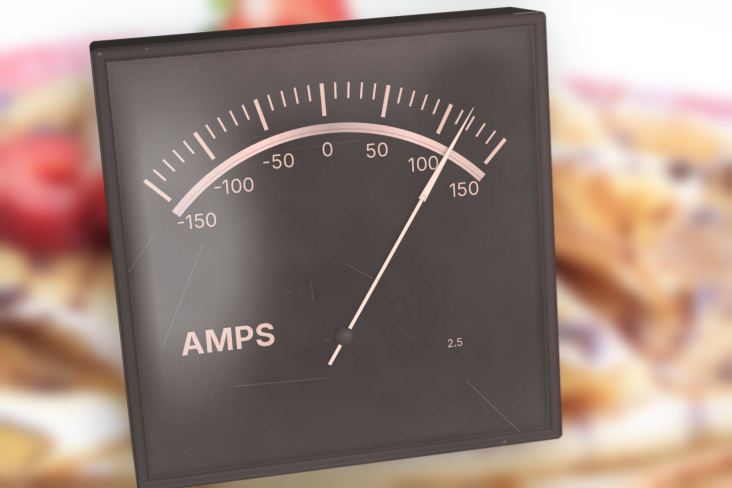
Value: 115,A
